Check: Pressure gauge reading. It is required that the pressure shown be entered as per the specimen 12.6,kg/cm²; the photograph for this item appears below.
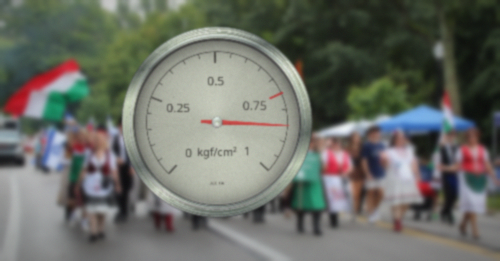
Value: 0.85,kg/cm²
